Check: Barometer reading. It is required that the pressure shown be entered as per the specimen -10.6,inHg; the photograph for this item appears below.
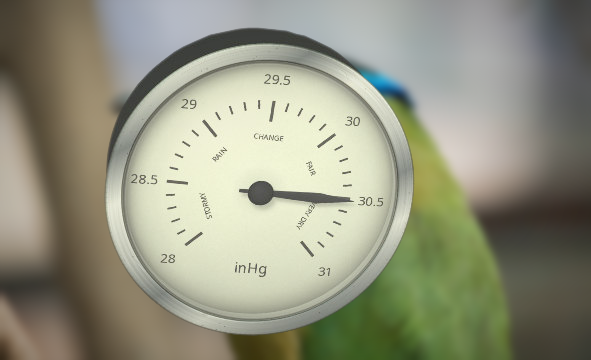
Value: 30.5,inHg
